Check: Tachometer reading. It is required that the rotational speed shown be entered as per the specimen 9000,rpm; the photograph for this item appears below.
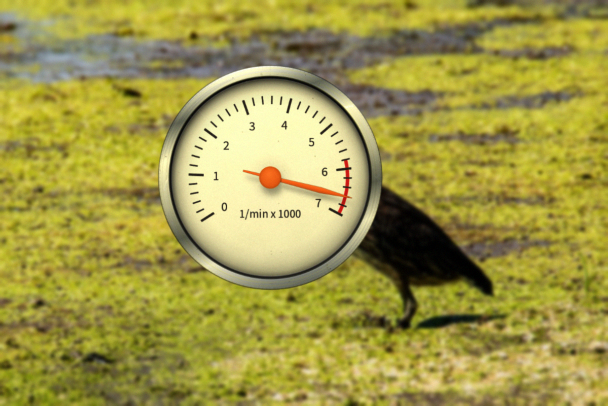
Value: 6600,rpm
